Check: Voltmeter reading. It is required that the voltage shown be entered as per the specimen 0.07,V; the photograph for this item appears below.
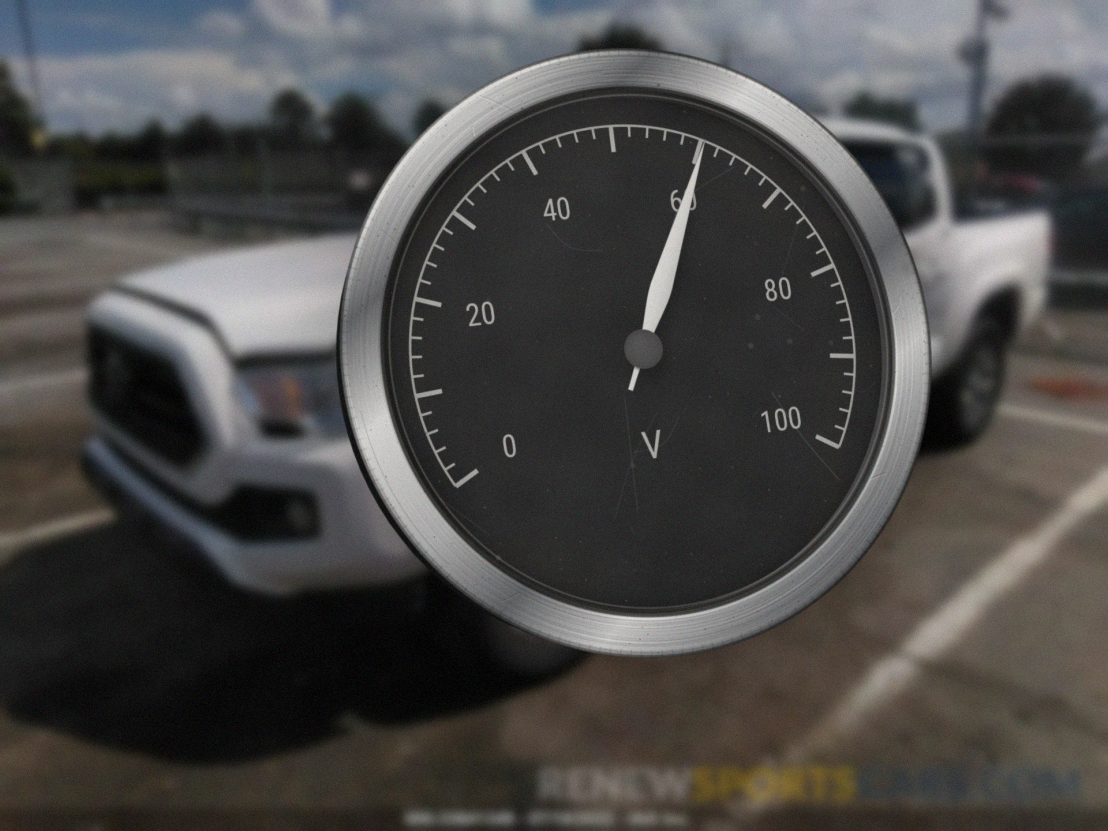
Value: 60,V
